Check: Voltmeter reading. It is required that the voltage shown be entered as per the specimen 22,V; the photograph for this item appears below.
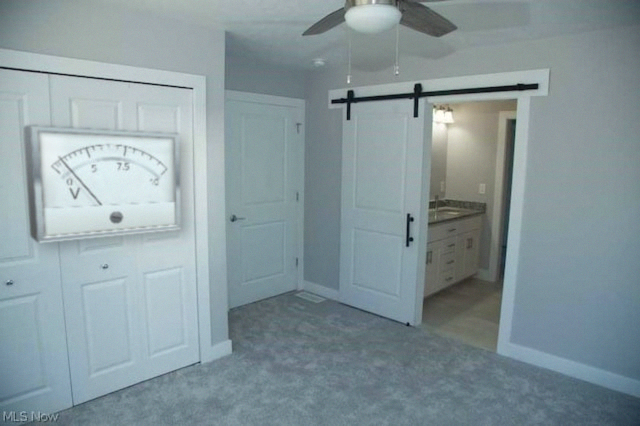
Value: 2.5,V
